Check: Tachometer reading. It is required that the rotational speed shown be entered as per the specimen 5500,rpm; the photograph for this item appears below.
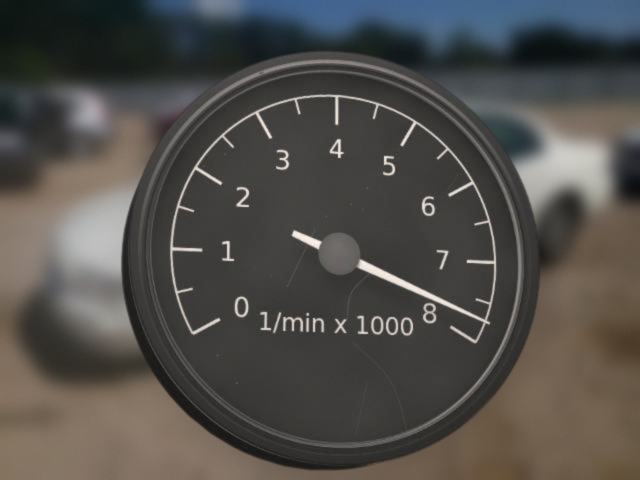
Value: 7750,rpm
